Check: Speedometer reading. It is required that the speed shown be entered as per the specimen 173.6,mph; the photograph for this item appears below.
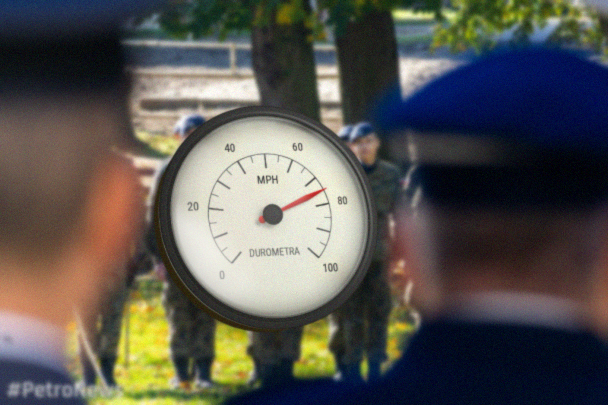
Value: 75,mph
